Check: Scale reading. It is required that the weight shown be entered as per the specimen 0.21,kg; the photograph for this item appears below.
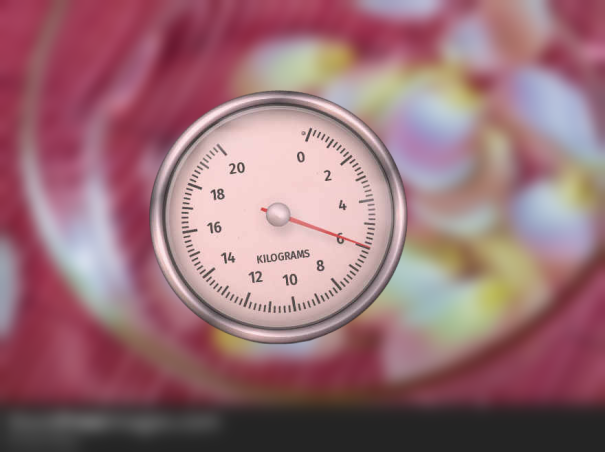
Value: 6,kg
